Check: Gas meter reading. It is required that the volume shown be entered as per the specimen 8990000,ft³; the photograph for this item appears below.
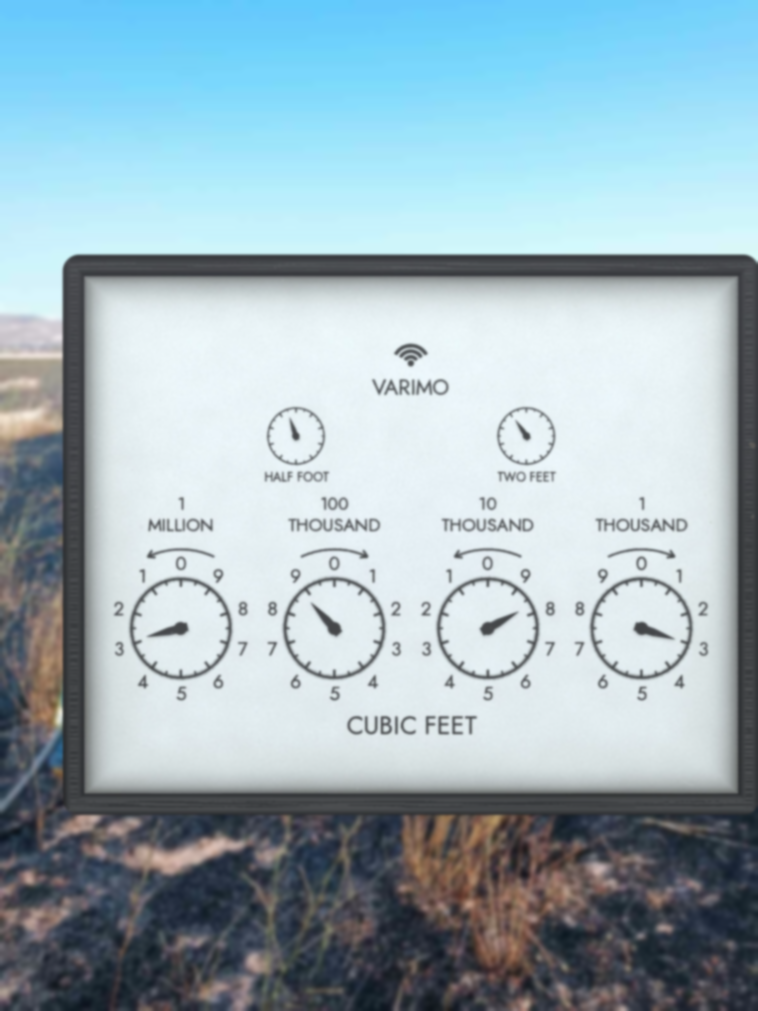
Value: 288300,ft³
